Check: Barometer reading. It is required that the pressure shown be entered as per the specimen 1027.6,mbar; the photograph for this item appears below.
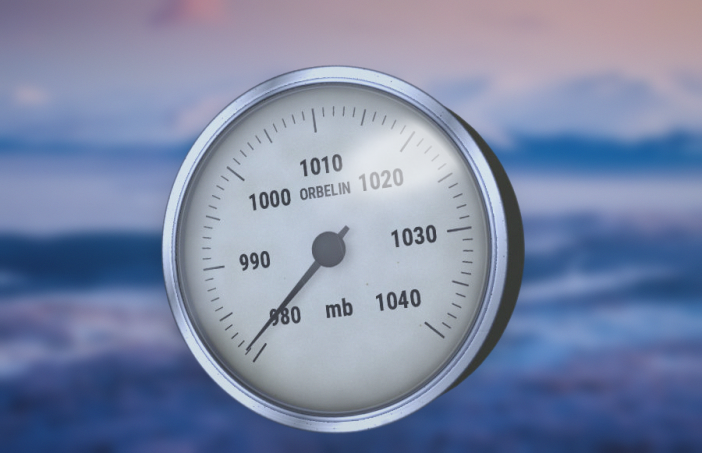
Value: 981,mbar
